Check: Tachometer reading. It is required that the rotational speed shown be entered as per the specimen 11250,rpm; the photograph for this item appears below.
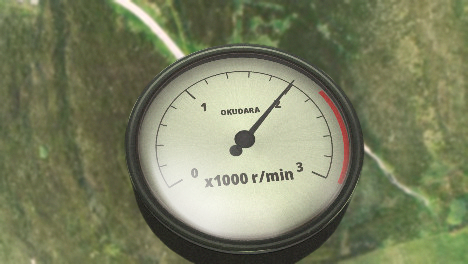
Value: 2000,rpm
